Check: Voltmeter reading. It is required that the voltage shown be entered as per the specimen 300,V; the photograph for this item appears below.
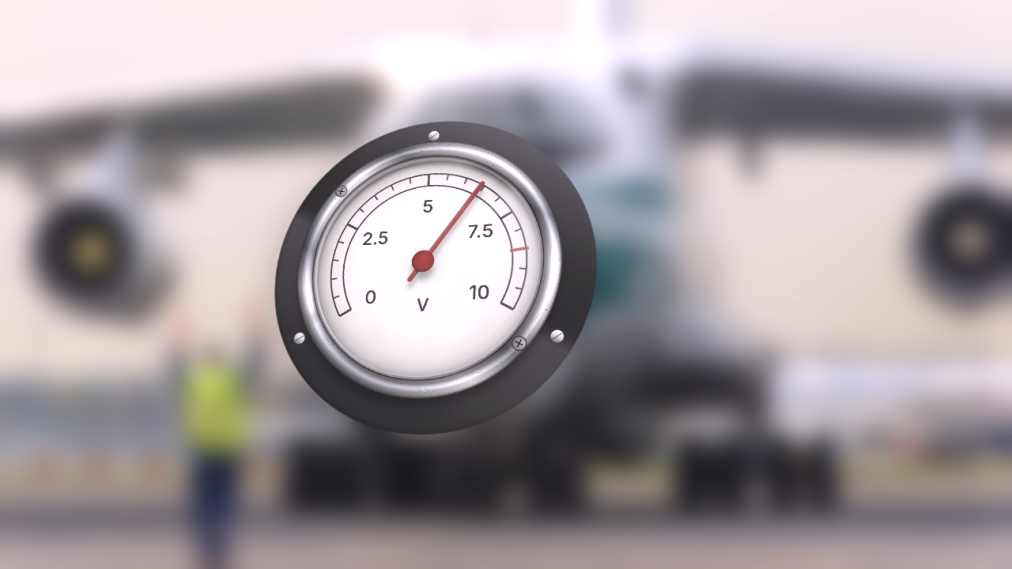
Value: 6.5,V
